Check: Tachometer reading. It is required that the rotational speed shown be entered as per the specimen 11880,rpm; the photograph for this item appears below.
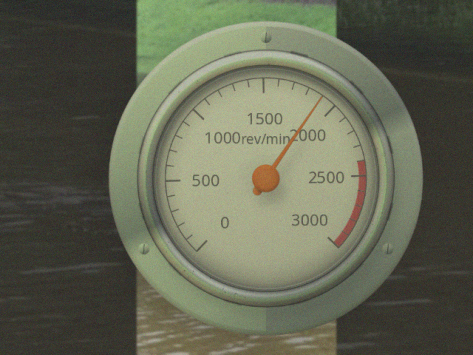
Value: 1900,rpm
